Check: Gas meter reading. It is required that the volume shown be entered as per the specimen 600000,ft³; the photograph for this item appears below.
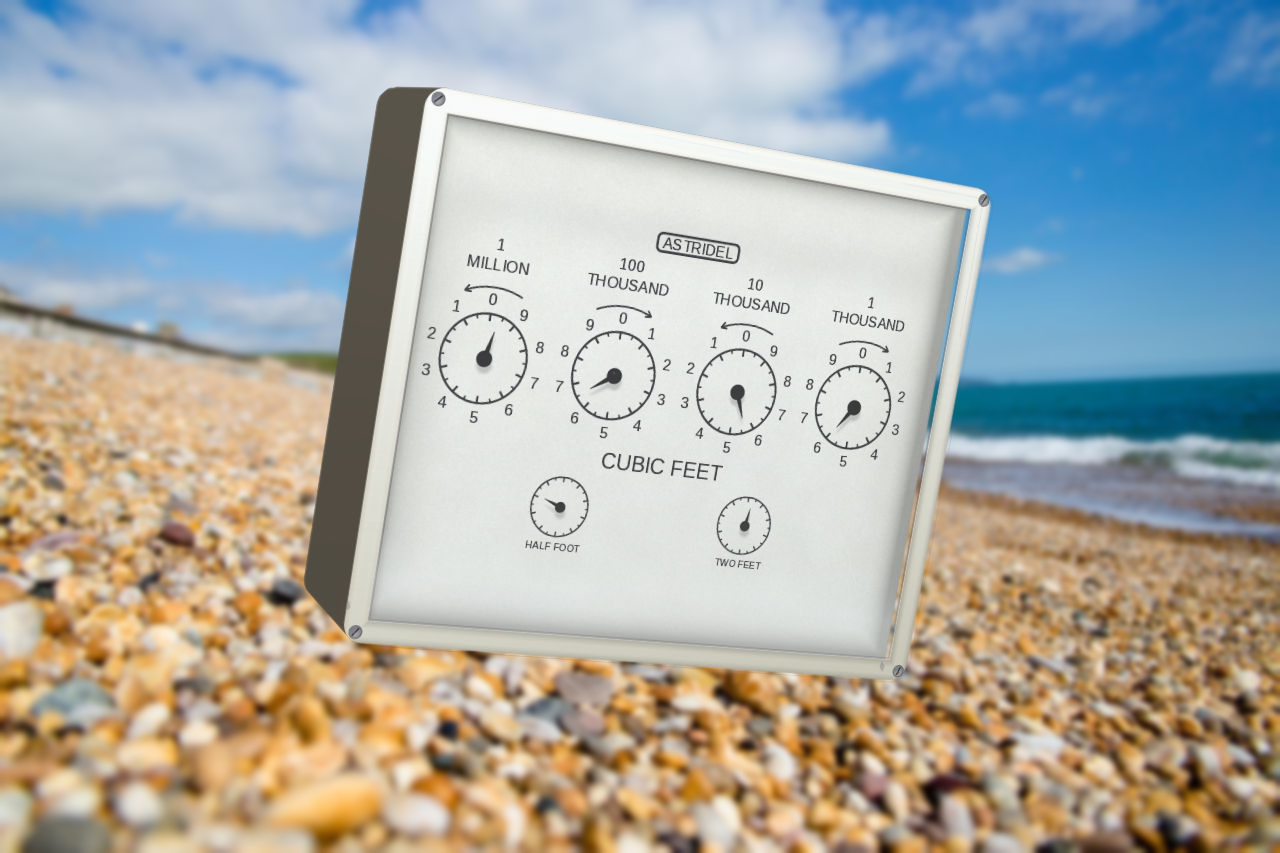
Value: 965600,ft³
